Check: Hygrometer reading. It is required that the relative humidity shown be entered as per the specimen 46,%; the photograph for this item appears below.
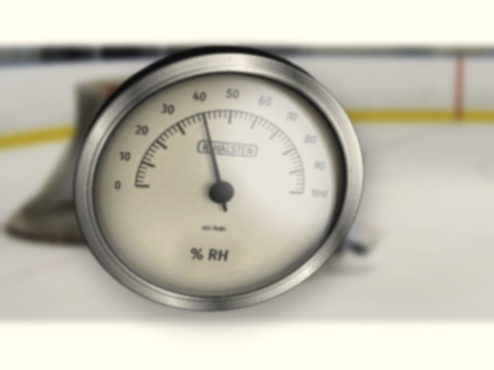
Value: 40,%
